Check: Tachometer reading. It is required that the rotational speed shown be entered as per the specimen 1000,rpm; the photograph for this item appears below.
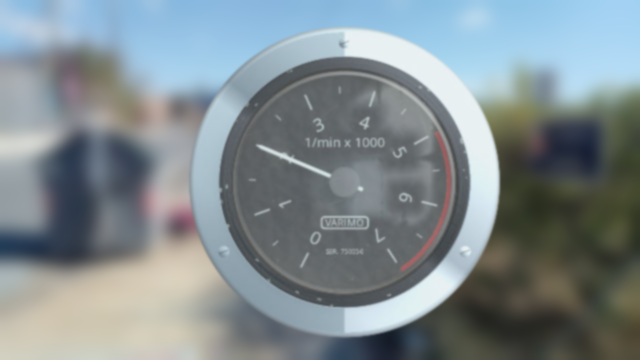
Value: 2000,rpm
